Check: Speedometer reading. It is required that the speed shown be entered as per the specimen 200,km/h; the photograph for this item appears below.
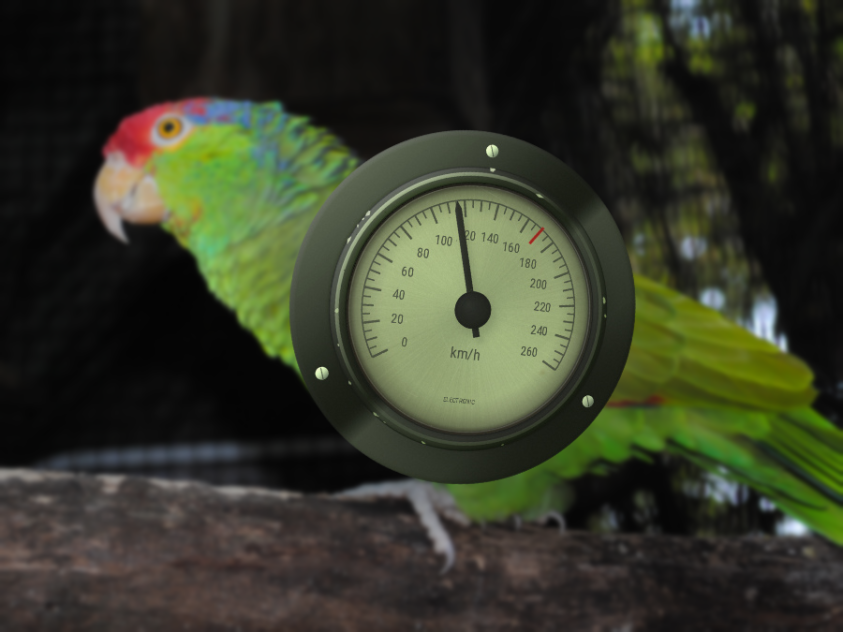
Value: 115,km/h
